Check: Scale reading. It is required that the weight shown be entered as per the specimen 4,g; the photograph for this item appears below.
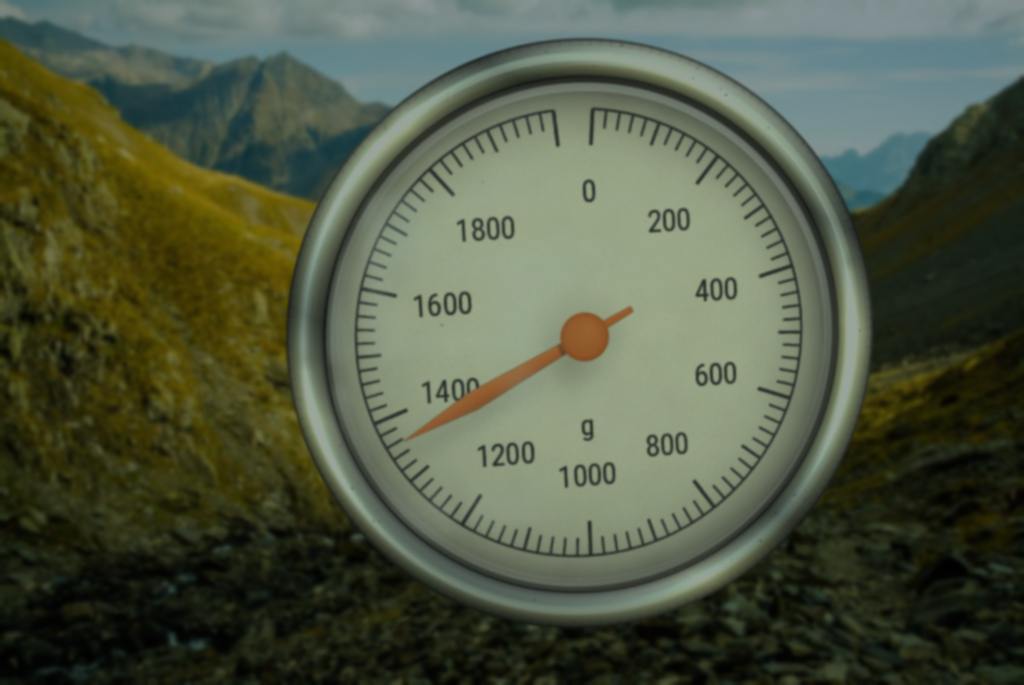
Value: 1360,g
